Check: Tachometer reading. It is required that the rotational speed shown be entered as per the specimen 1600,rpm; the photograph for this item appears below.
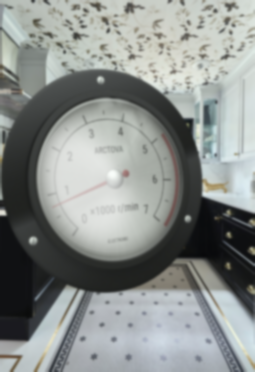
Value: 750,rpm
